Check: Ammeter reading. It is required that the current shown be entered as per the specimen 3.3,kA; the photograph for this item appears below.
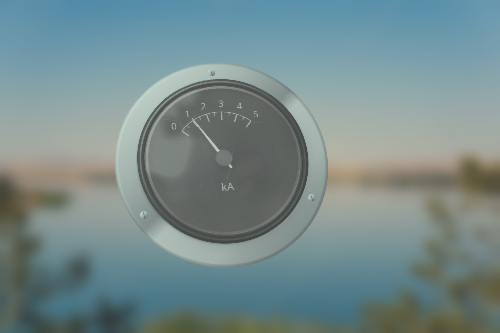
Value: 1,kA
